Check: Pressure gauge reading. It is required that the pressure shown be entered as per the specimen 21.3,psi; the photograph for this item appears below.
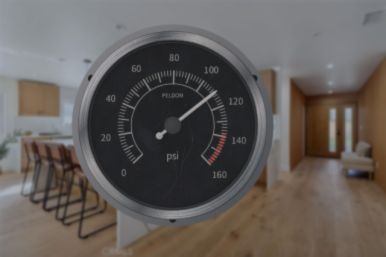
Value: 110,psi
